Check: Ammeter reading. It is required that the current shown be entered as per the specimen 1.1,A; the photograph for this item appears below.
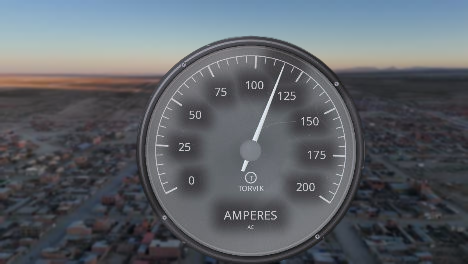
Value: 115,A
